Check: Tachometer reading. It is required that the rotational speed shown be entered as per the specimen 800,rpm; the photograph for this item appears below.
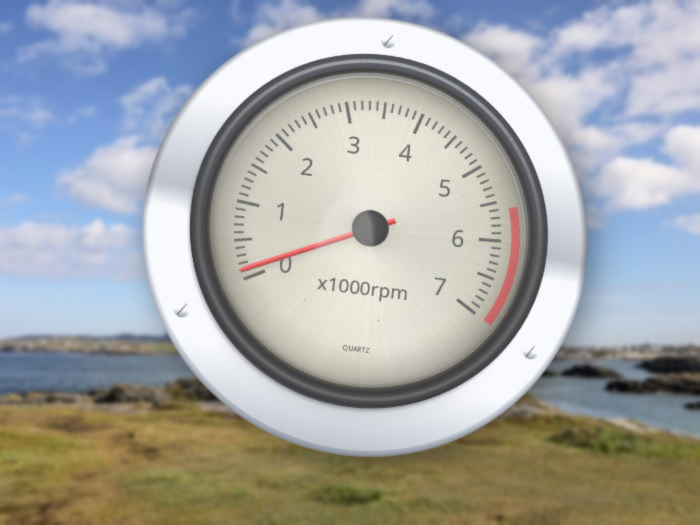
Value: 100,rpm
